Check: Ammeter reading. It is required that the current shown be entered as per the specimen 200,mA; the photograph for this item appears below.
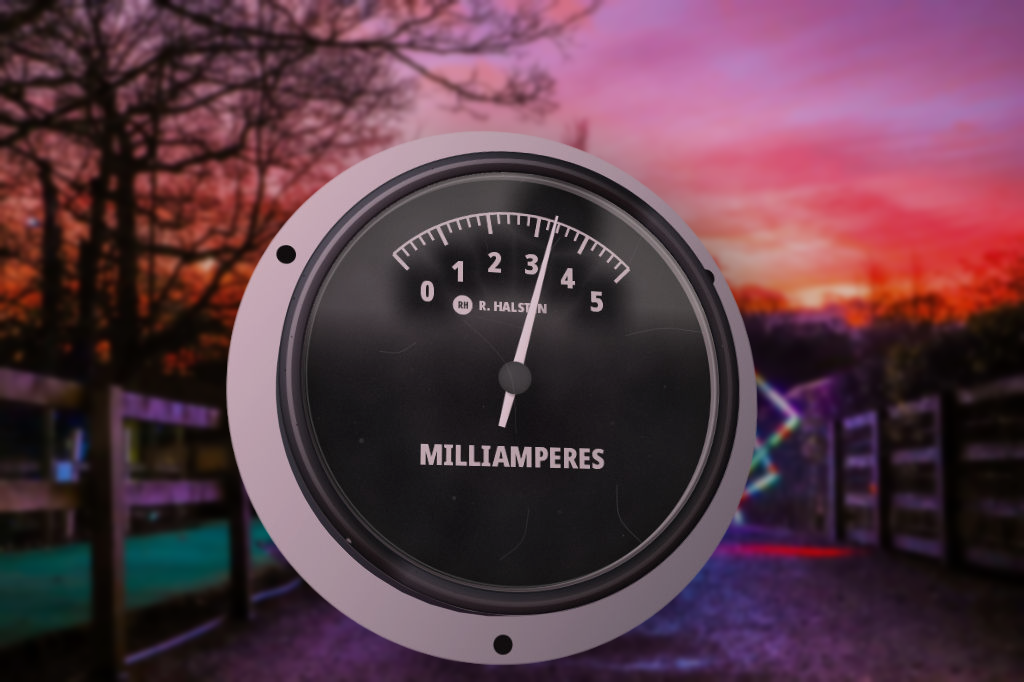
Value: 3.3,mA
